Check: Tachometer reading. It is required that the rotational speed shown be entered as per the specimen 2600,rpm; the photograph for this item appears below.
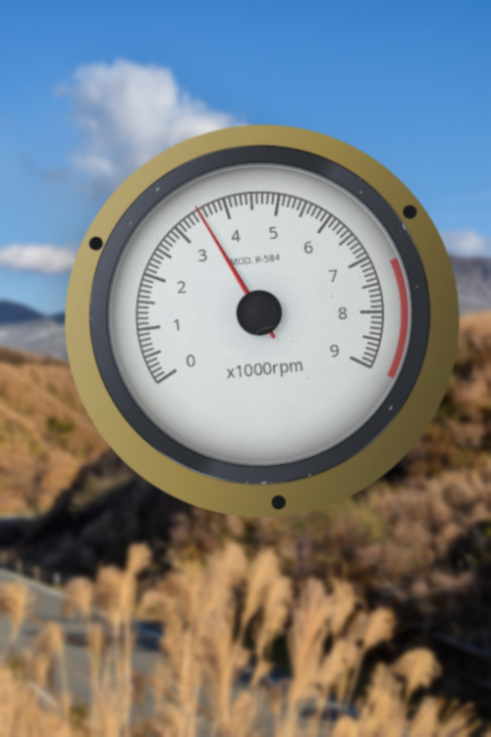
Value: 3500,rpm
